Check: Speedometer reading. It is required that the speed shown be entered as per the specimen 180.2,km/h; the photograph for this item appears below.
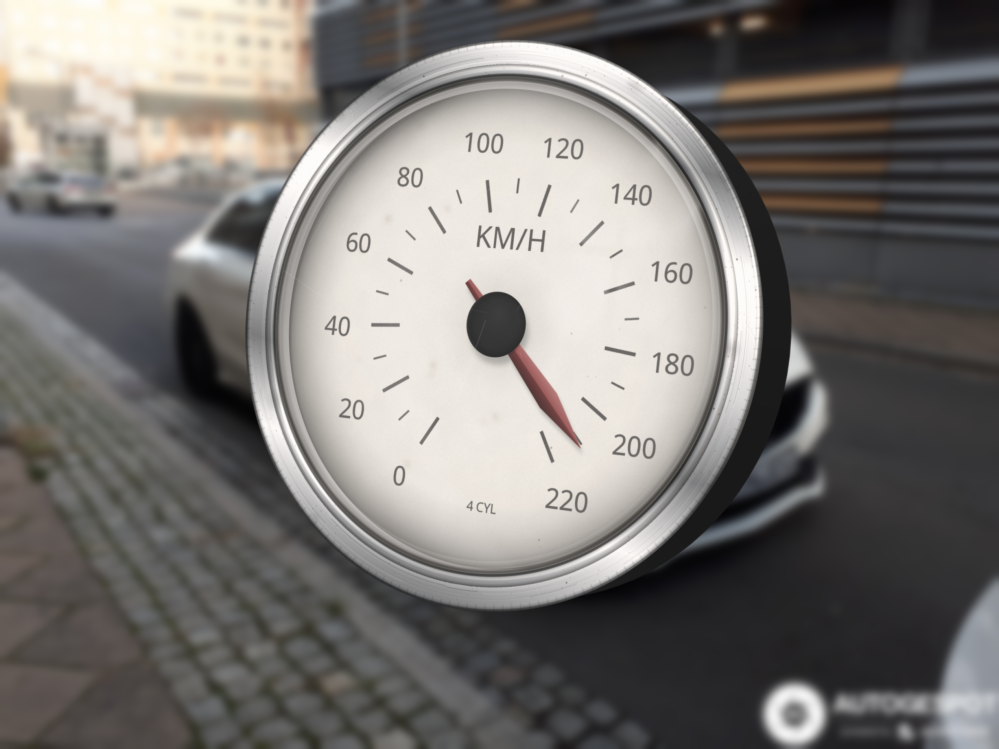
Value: 210,km/h
